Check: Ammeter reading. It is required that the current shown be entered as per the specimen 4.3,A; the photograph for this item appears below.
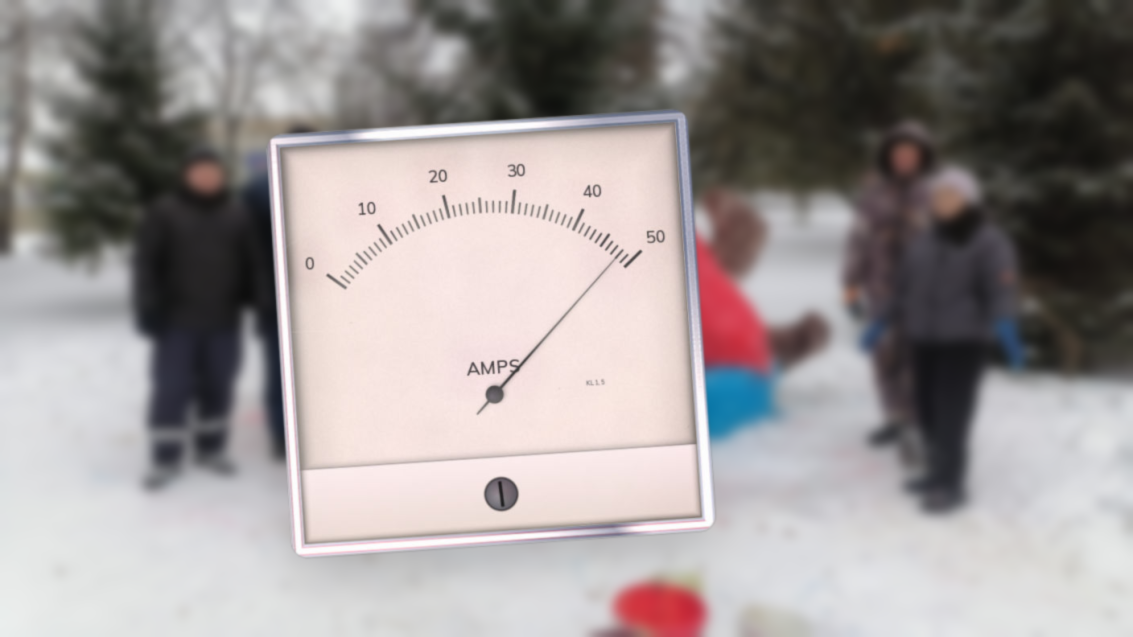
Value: 48,A
